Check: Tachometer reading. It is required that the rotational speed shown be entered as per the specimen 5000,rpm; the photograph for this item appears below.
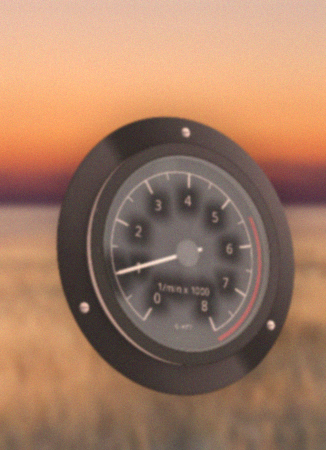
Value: 1000,rpm
